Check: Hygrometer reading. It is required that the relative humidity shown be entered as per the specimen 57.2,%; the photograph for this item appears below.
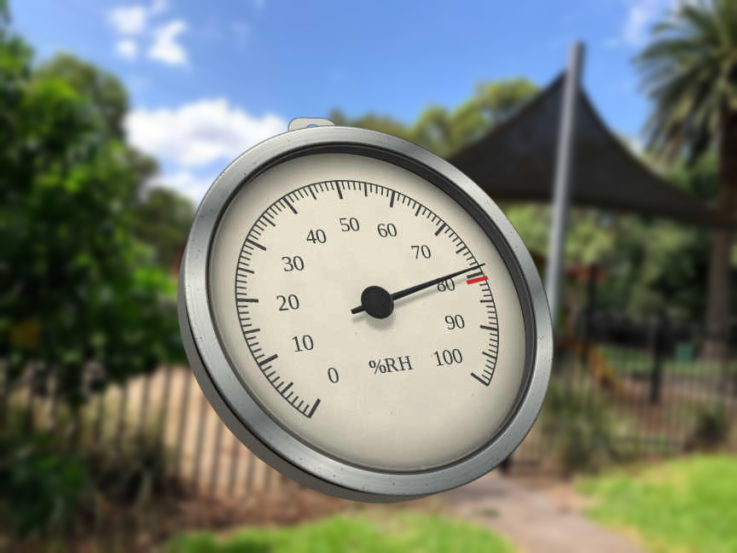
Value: 79,%
